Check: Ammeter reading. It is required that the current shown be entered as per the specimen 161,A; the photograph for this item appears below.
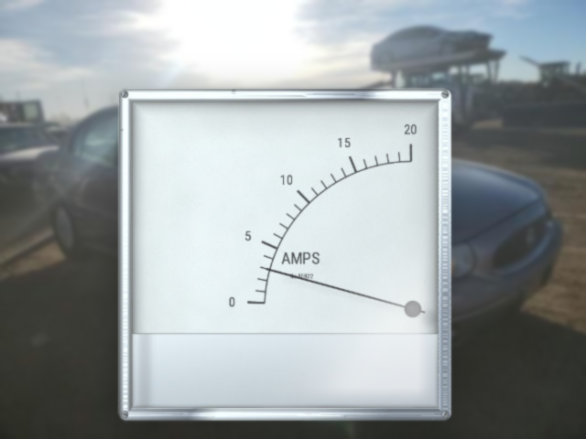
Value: 3,A
